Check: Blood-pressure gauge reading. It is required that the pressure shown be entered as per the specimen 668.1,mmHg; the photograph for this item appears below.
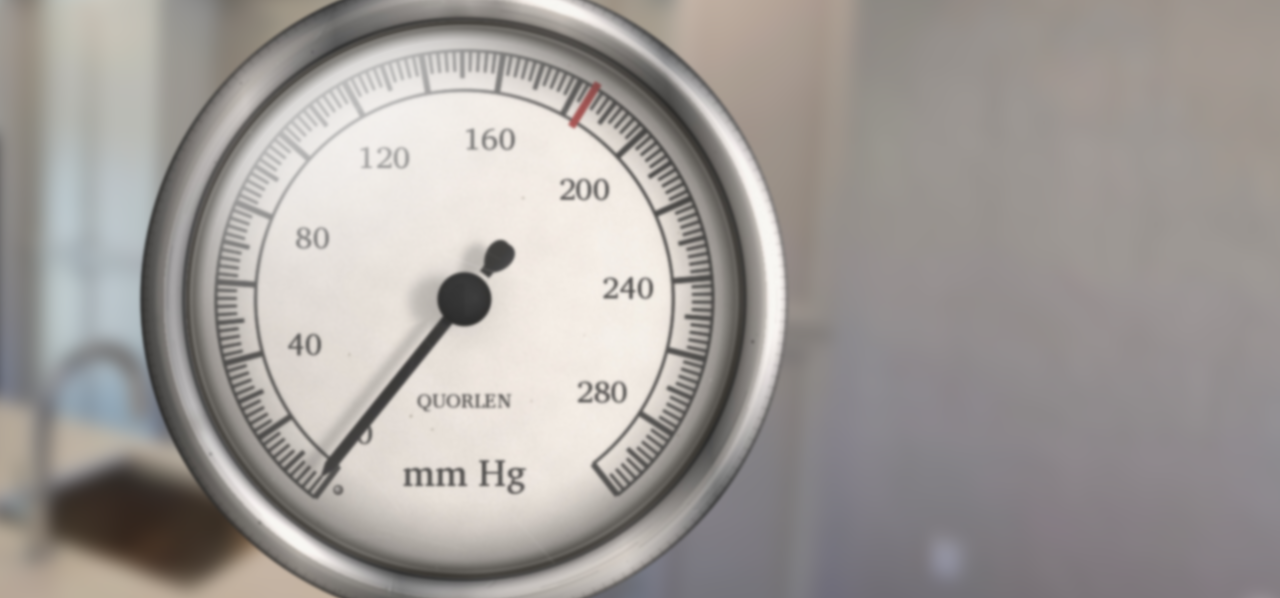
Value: 2,mmHg
